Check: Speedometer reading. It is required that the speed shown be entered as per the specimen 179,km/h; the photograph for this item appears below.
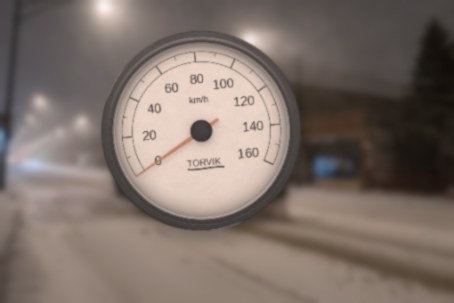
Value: 0,km/h
